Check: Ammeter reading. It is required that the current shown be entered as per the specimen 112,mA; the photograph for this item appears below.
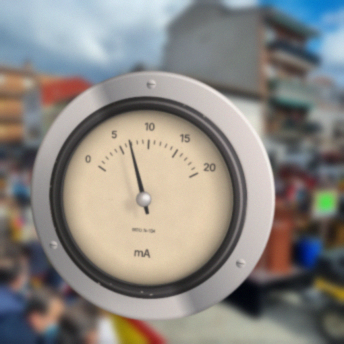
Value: 7,mA
